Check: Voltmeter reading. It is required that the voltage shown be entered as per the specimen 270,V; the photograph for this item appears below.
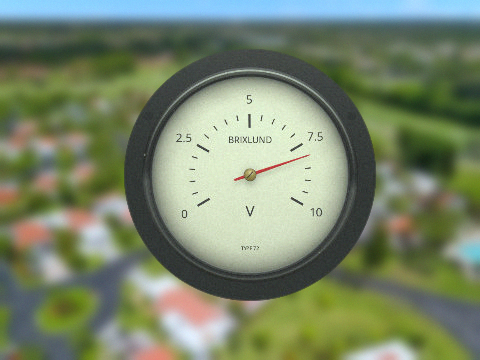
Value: 8,V
